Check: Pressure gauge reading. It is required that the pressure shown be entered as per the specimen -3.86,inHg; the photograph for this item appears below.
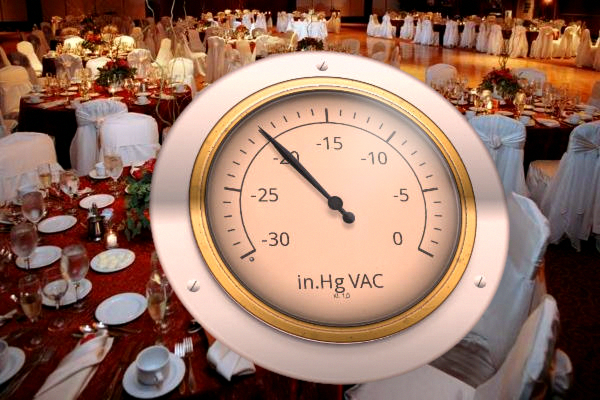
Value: -20,inHg
